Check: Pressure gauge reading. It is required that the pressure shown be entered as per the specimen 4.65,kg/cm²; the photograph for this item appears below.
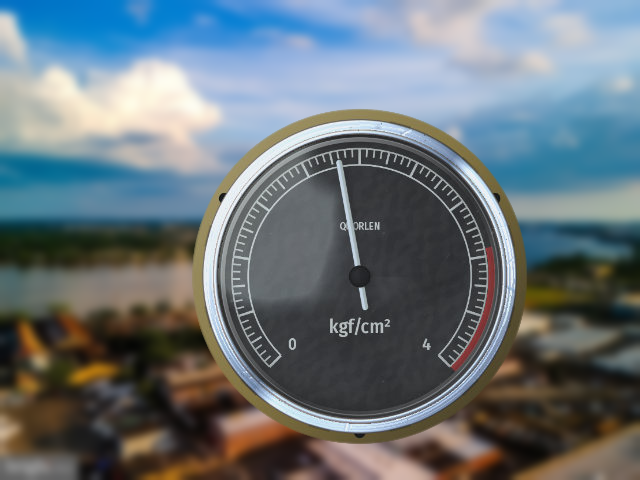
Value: 1.85,kg/cm²
